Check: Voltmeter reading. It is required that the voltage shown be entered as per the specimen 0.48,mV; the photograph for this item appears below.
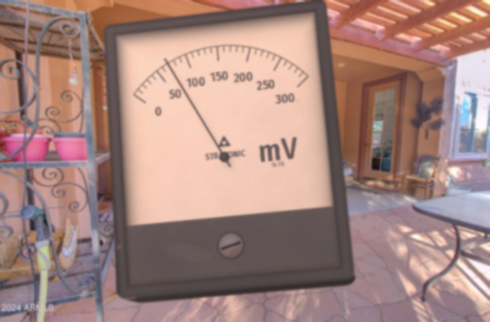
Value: 70,mV
